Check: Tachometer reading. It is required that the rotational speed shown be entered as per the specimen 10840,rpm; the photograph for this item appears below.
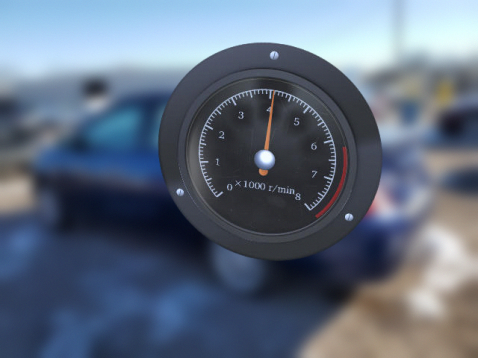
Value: 4100,rpm
